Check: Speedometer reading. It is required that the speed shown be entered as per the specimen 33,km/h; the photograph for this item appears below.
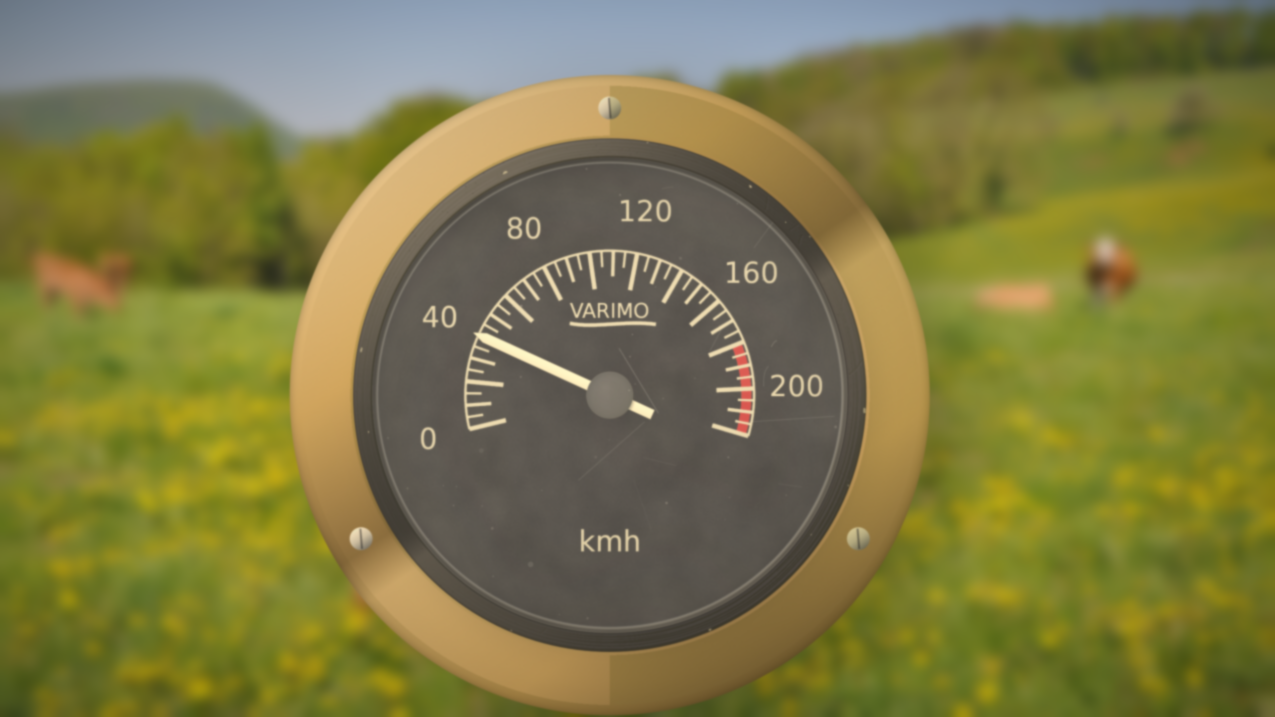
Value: 40,km/h
